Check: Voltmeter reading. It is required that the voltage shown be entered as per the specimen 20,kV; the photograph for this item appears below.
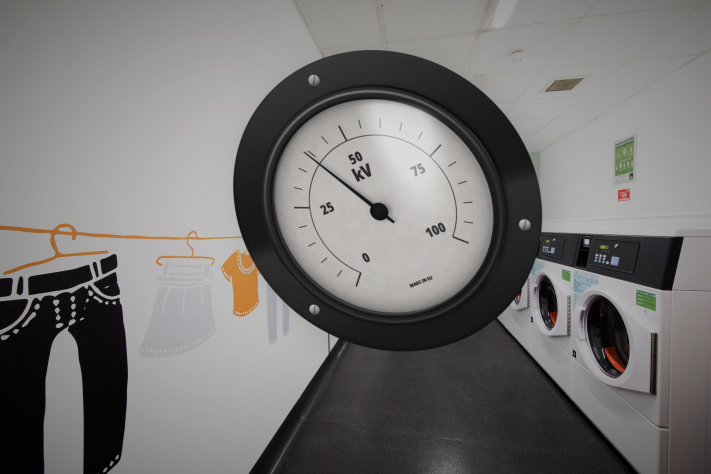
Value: 40,kV
